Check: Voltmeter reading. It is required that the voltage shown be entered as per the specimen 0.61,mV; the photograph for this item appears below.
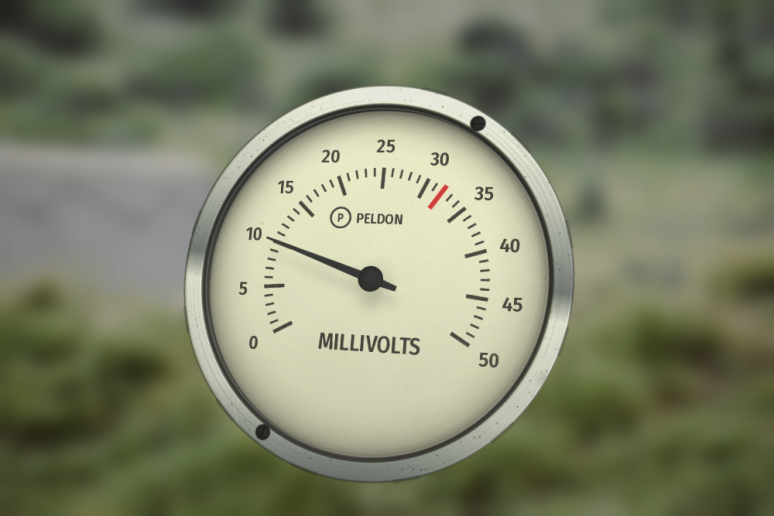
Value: 10,mV
